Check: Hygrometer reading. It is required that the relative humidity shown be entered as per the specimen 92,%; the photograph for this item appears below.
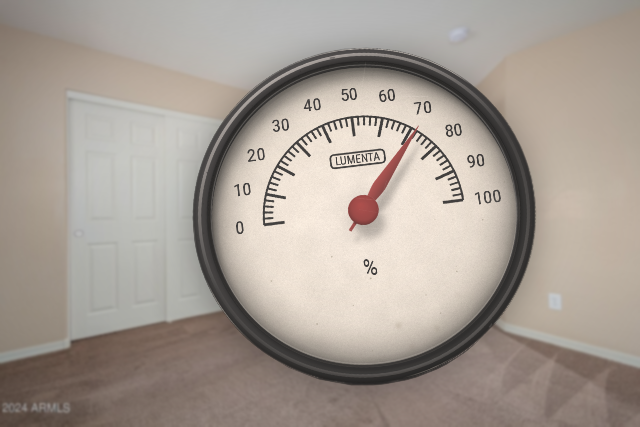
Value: 72,%
